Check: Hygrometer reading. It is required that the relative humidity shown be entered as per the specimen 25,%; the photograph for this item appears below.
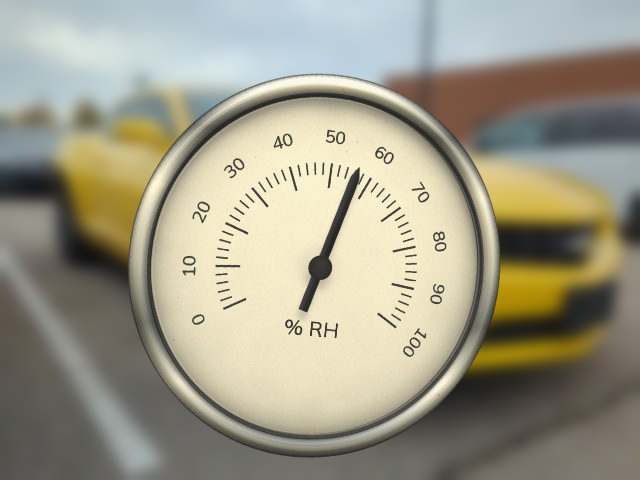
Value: 56,%
